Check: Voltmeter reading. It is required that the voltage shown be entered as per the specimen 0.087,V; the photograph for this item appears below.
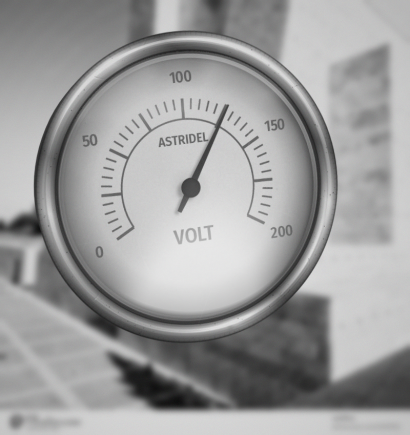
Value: 125,V
